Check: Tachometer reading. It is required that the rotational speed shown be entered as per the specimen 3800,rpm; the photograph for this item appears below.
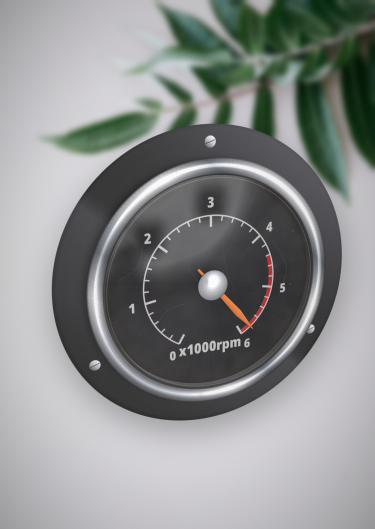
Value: 5800,rpm
